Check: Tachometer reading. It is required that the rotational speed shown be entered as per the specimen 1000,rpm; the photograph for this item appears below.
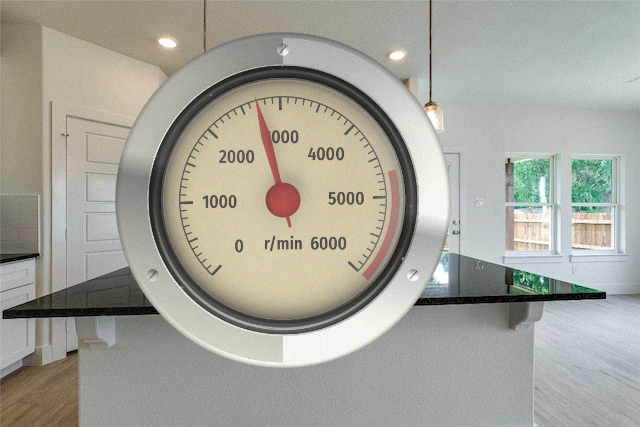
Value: 2700,rpm
